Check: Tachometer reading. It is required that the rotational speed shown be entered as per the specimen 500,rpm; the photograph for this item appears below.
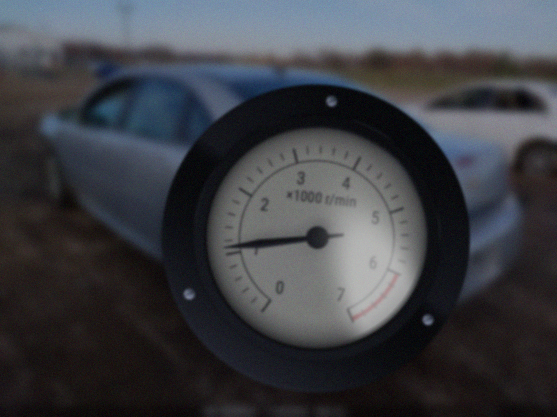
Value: 1100,rpm
